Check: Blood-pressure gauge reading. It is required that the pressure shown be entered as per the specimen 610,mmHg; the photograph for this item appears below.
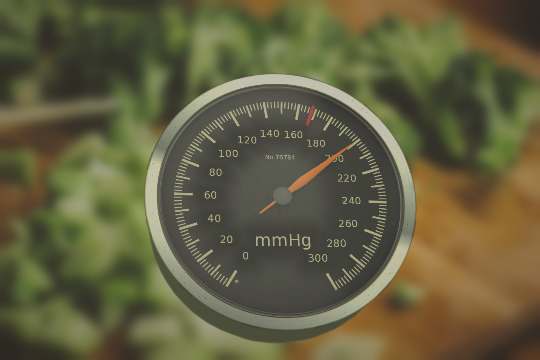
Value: 200,mmHg
